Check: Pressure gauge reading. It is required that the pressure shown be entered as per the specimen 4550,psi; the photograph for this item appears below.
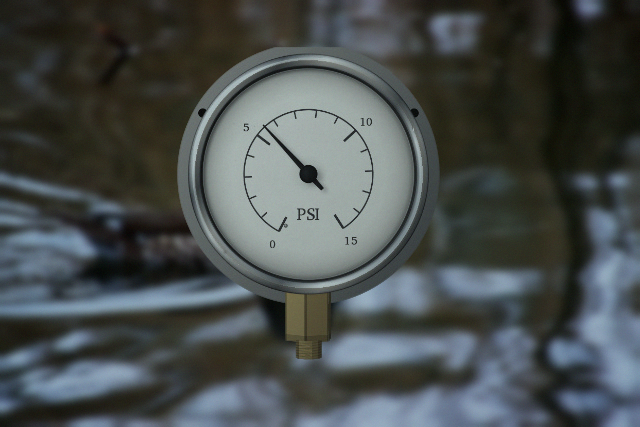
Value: 5.5,psi
